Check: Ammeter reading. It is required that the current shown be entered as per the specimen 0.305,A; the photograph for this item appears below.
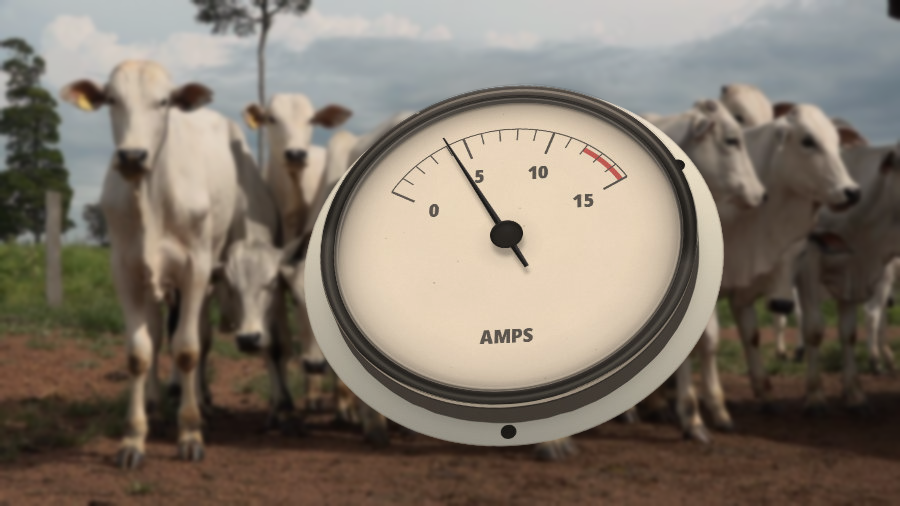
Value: 4,A
